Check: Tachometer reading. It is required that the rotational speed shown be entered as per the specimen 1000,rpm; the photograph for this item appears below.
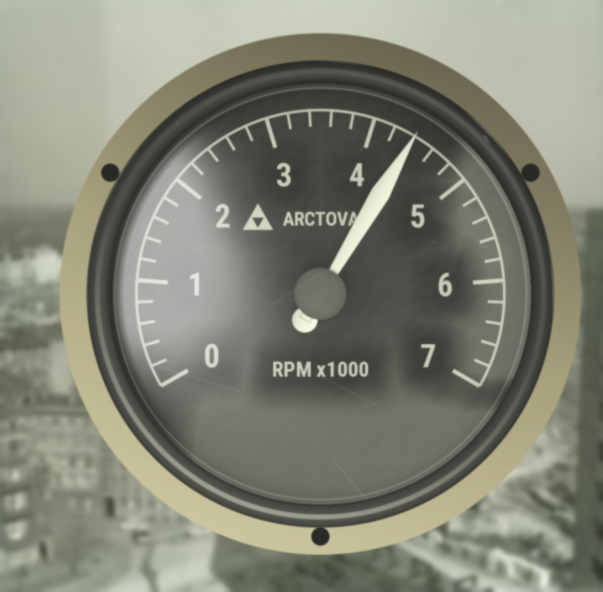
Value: 4400,rpm
